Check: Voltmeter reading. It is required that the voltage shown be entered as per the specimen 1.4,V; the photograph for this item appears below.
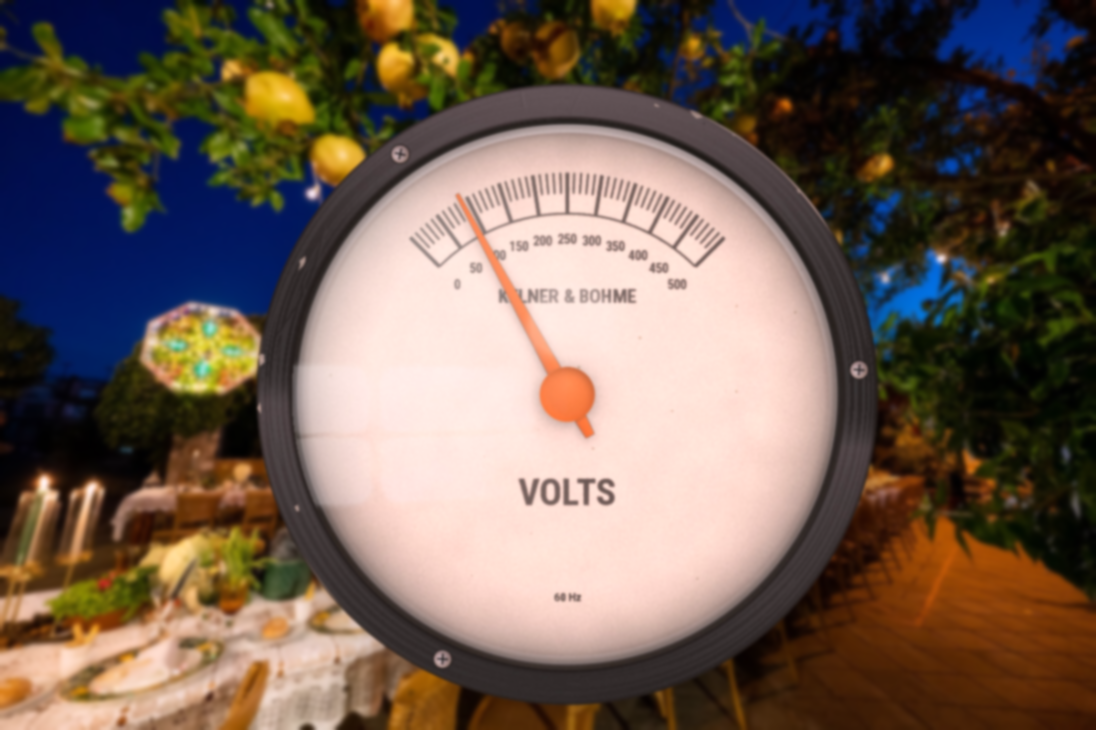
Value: 90,V
